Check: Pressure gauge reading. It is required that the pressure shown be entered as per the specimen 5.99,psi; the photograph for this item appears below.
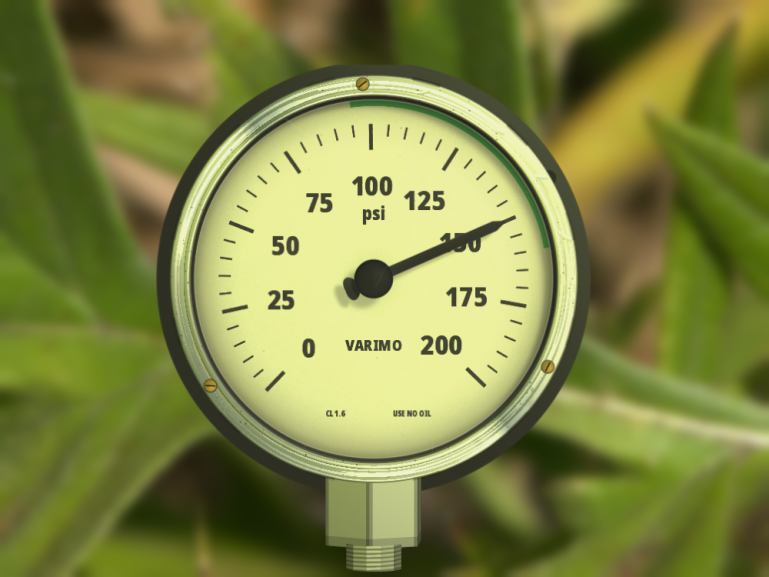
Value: 150,psi
